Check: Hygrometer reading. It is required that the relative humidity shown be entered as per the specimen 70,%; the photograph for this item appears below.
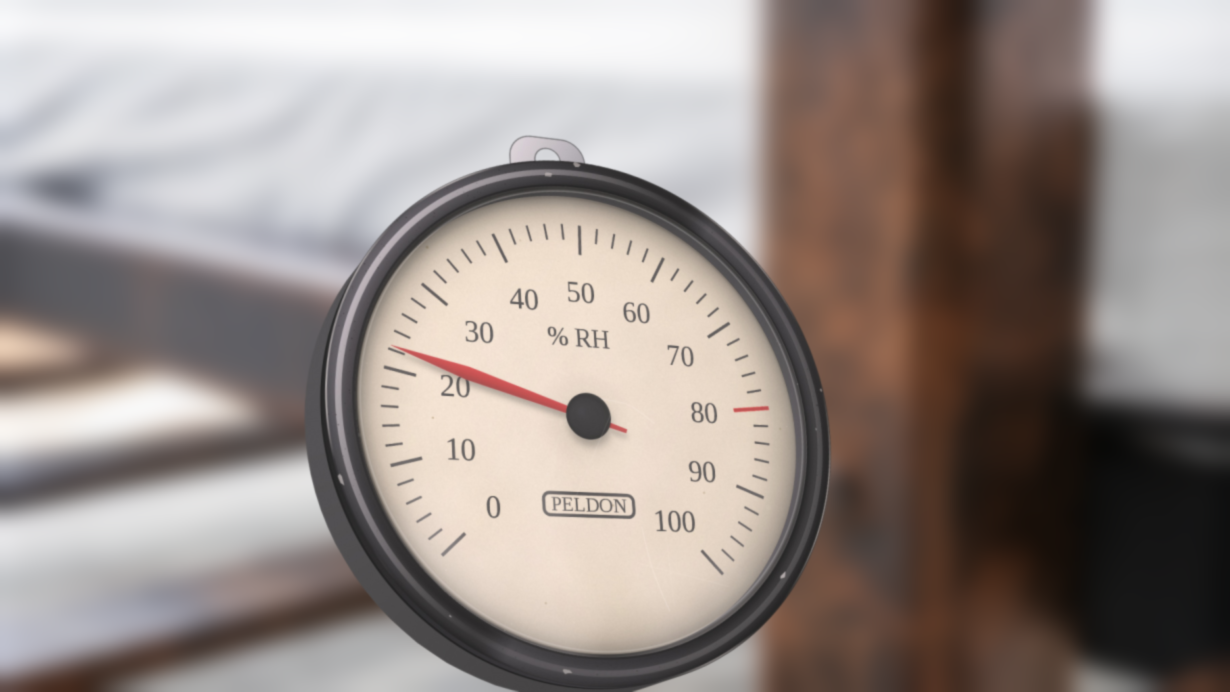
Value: 22,%
